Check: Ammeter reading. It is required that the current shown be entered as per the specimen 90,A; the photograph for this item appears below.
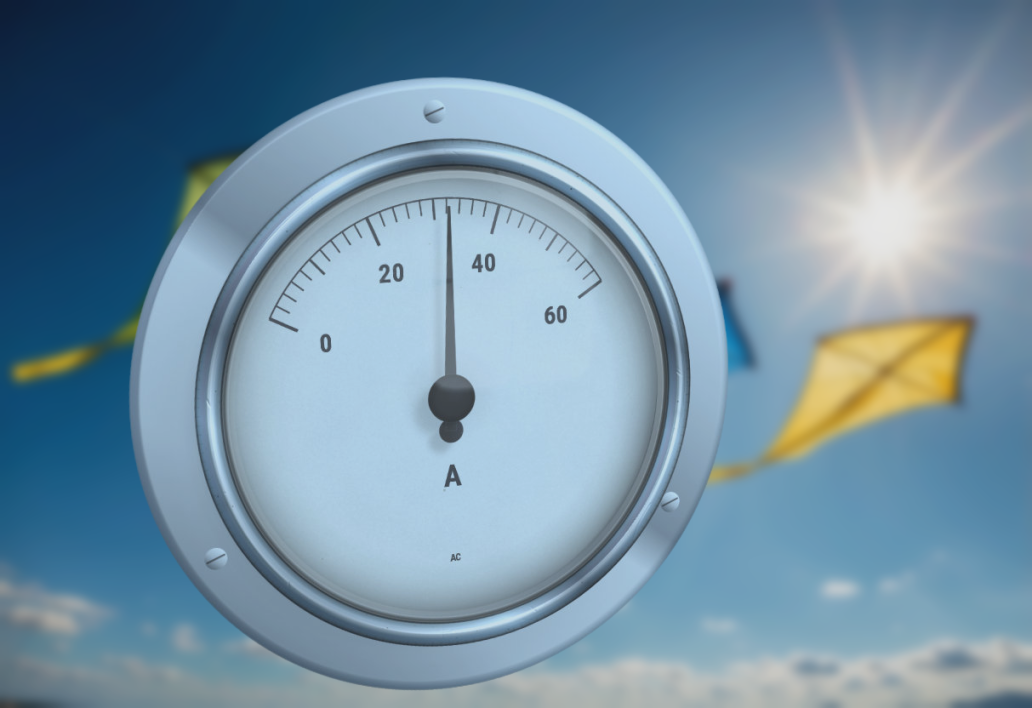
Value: 32,A
